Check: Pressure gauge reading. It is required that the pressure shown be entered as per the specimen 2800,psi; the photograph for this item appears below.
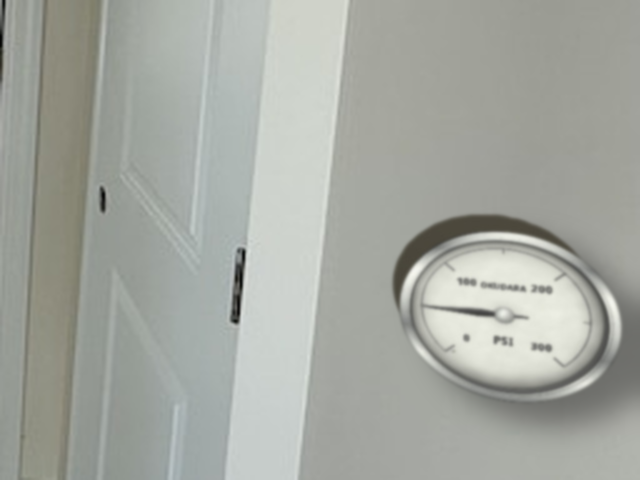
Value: 50,psi
